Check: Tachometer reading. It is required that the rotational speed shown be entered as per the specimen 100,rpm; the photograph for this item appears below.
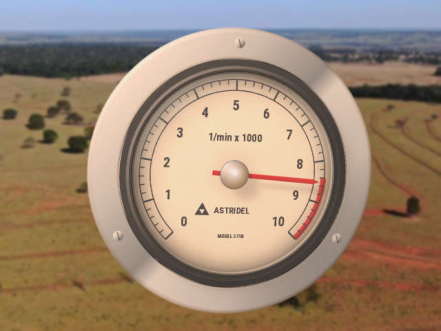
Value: 8500,rpm
